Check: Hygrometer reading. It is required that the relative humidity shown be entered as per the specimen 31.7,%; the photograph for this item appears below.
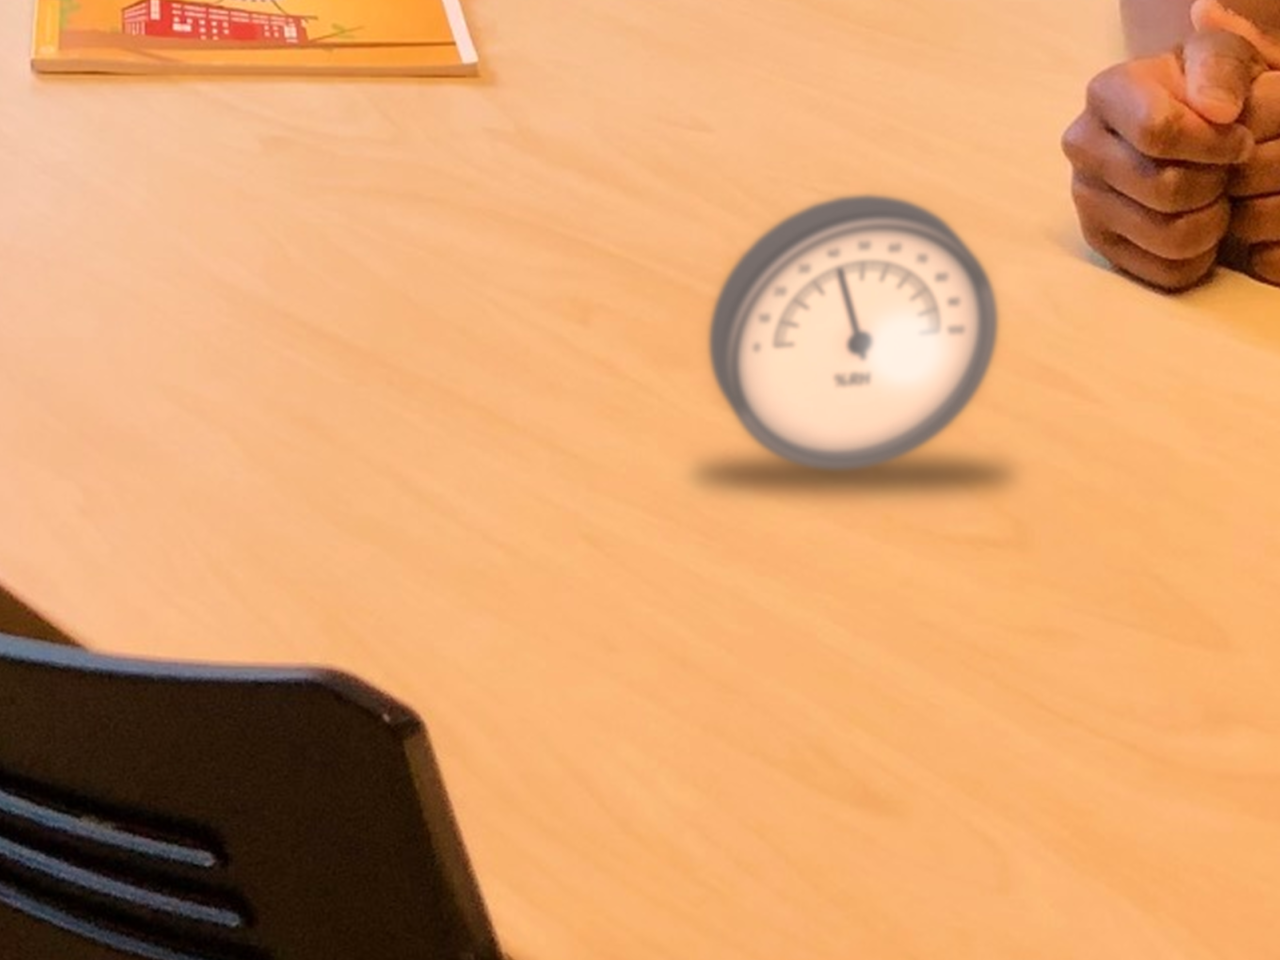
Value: 40,%
